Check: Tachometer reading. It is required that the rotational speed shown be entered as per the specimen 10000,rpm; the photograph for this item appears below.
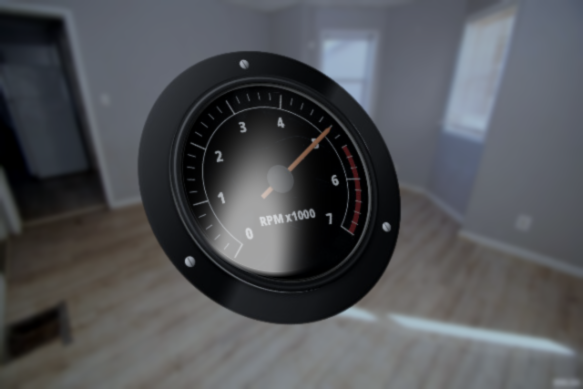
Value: 5000,rpm
